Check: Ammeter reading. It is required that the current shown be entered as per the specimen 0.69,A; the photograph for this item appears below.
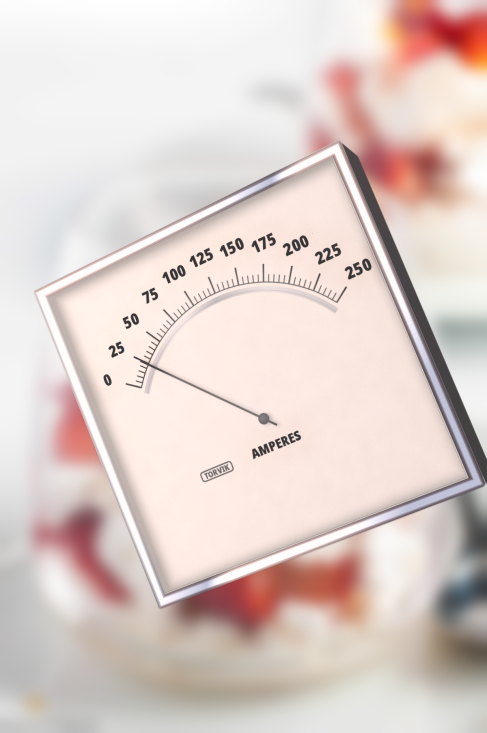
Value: 25,A
